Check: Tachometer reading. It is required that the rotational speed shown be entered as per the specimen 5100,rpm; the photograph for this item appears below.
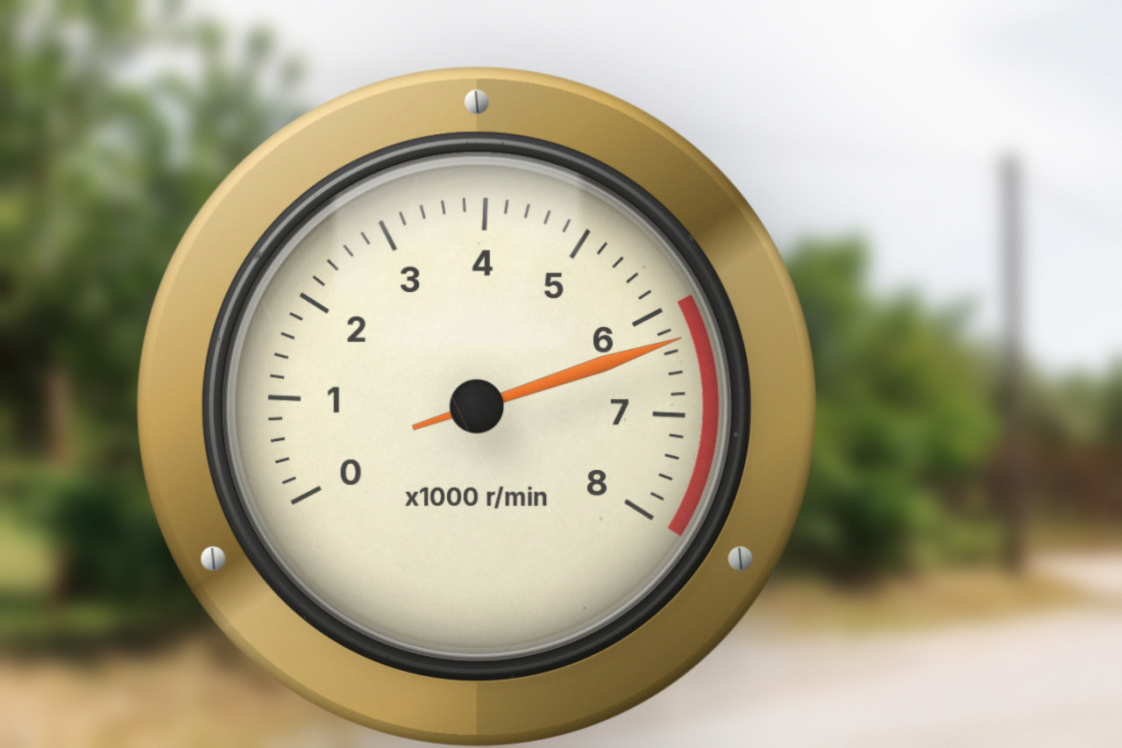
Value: 6300,rpm
